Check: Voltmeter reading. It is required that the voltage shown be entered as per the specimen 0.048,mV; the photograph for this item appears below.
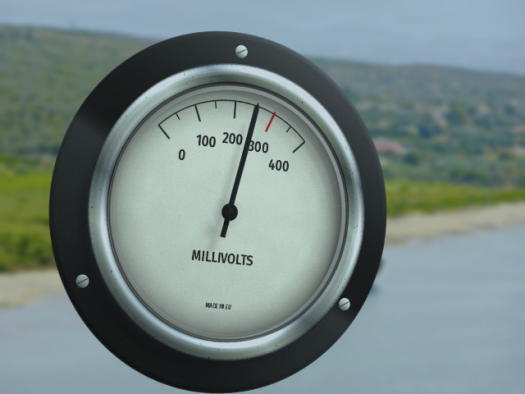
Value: 250,mV
